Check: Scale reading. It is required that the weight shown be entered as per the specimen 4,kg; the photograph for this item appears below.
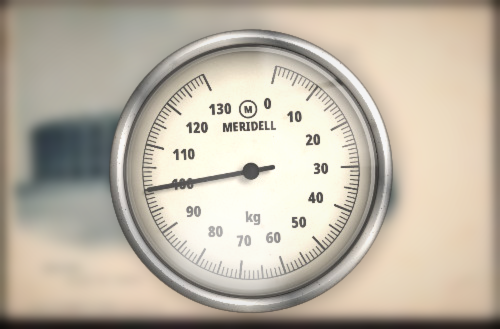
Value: 100,kg
